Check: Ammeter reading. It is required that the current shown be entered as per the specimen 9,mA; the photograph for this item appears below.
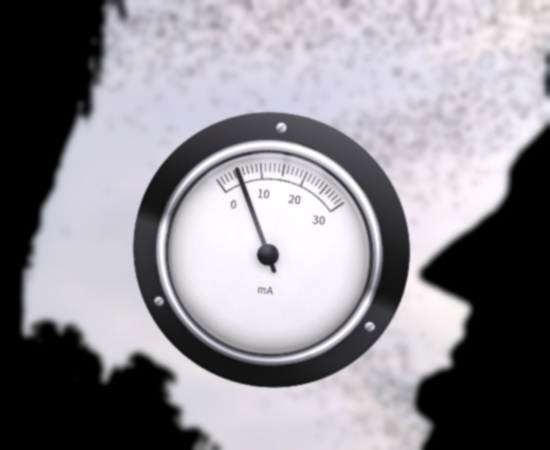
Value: 5,mA
